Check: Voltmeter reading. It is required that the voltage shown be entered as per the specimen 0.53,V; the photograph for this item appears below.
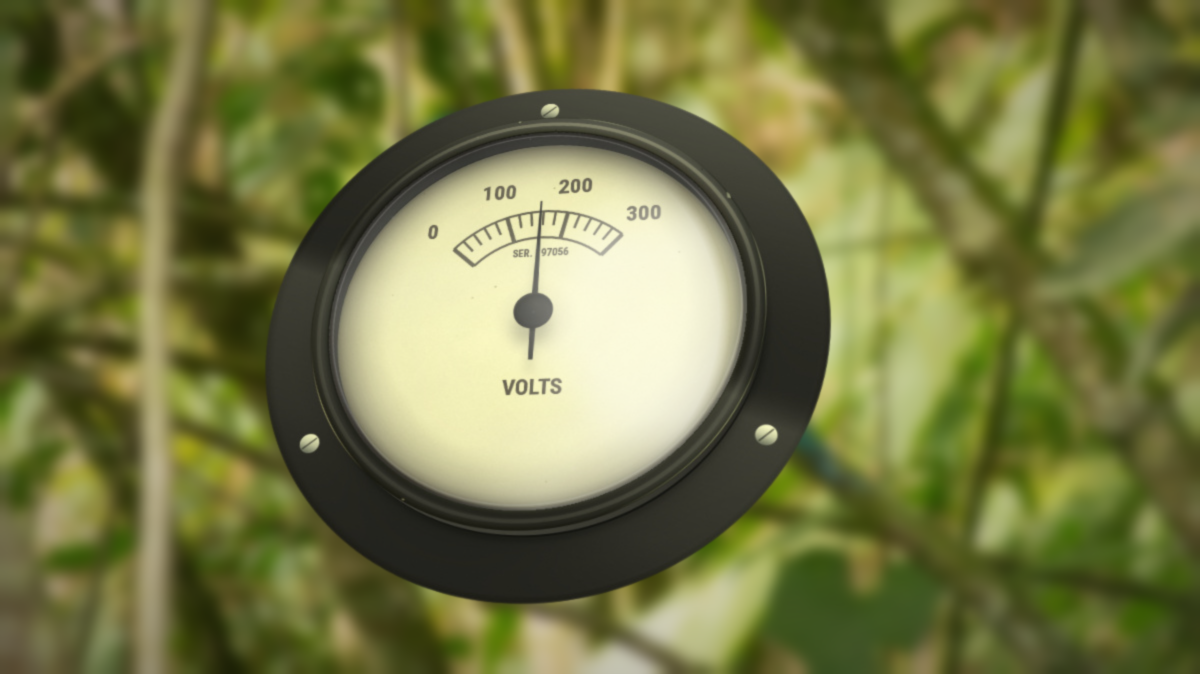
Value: 160,V
